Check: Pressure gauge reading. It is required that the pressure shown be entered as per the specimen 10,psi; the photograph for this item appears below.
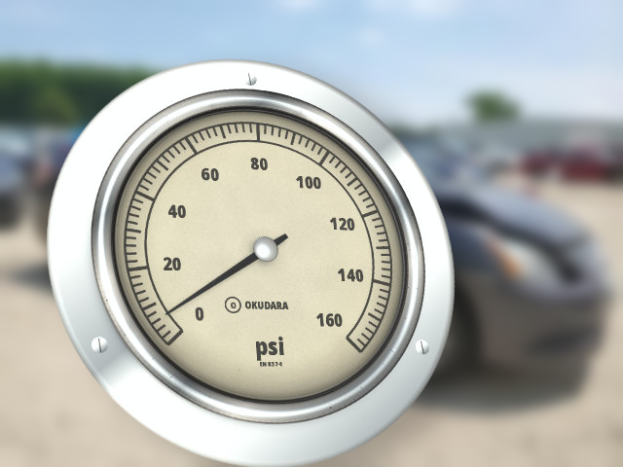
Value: 6,psi
